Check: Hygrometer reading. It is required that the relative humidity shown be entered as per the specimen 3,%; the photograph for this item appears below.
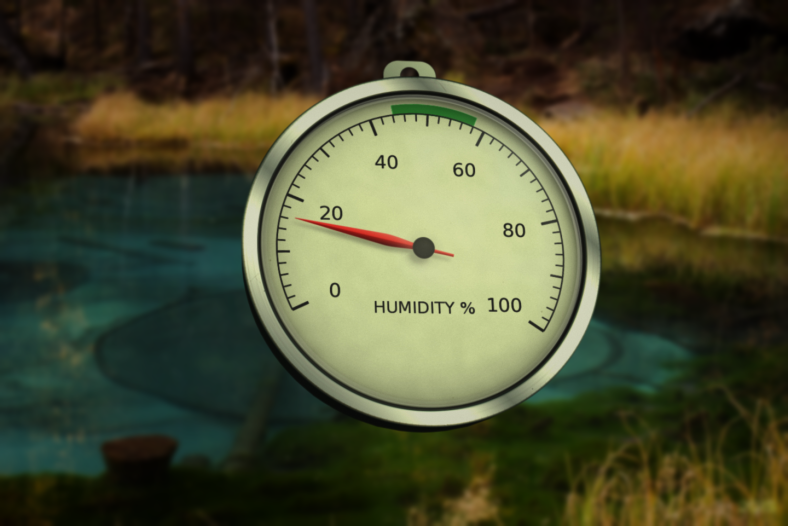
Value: 16,%
